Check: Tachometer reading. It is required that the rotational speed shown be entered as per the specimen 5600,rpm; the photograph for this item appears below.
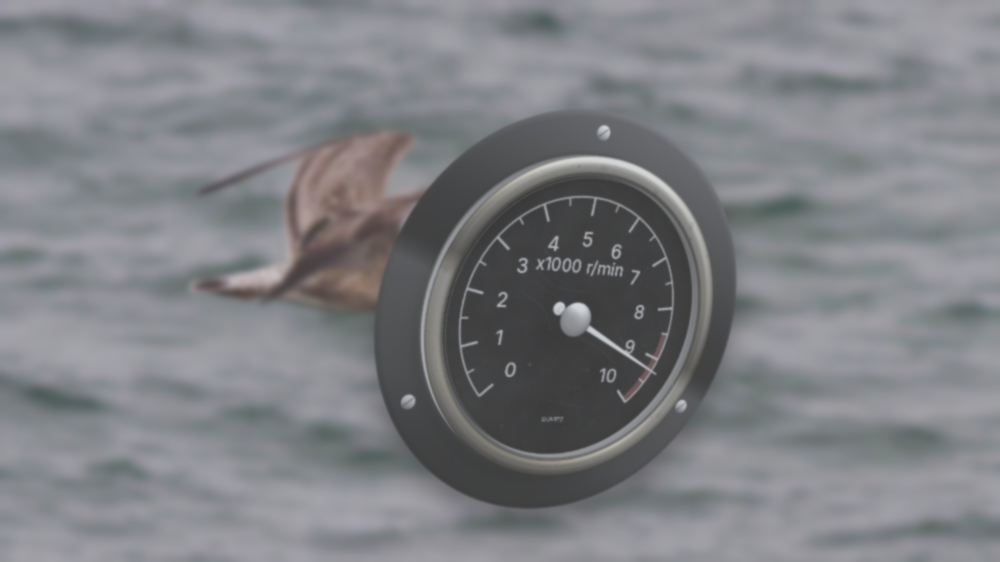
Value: 9250,rpm
